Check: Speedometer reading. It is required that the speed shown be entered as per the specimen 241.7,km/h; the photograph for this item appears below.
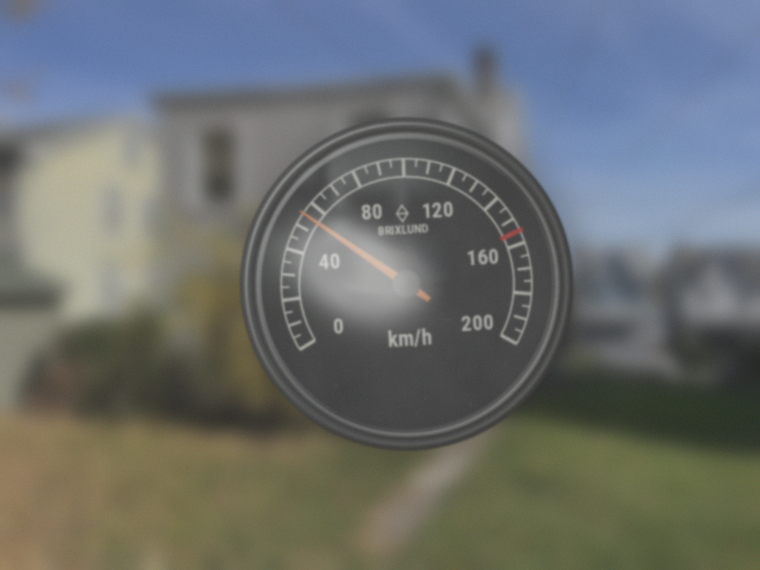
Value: 55,km/h
